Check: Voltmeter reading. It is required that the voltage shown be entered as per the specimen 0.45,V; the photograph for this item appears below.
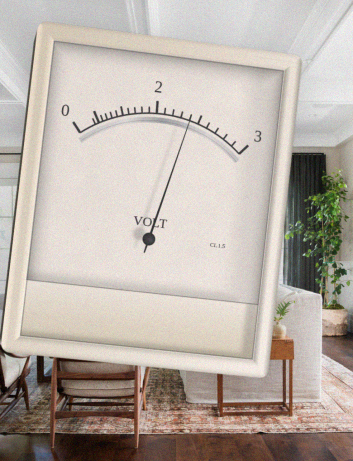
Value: 2.4,V
